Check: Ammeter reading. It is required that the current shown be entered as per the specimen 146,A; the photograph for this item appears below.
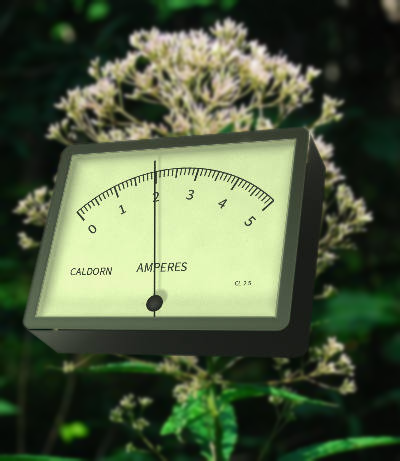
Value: 2,A
